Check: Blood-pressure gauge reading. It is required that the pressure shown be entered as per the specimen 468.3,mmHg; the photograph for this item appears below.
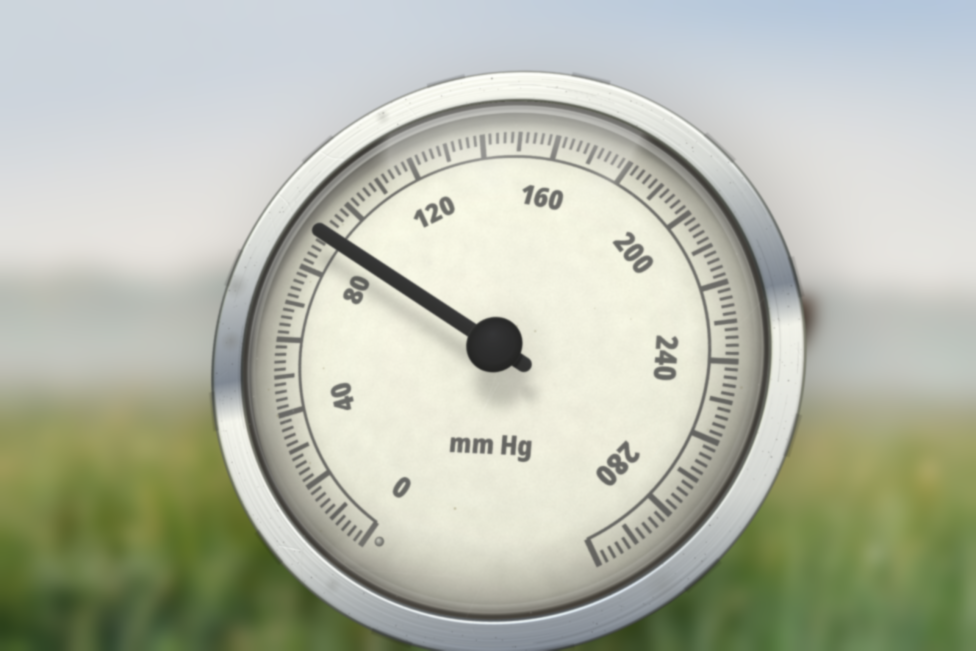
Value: 90,mmHg
